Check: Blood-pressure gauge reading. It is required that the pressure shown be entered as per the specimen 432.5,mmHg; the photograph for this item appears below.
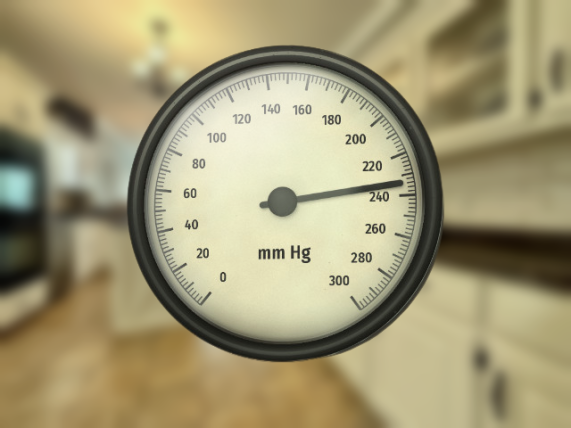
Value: 234,mmHg
